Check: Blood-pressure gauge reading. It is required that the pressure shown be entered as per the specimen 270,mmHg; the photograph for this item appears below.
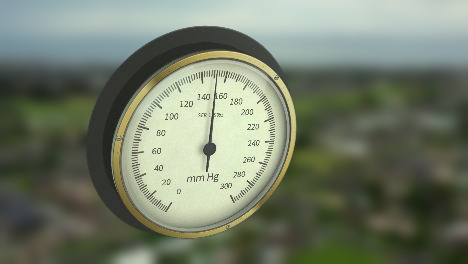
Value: 150,mmHg
